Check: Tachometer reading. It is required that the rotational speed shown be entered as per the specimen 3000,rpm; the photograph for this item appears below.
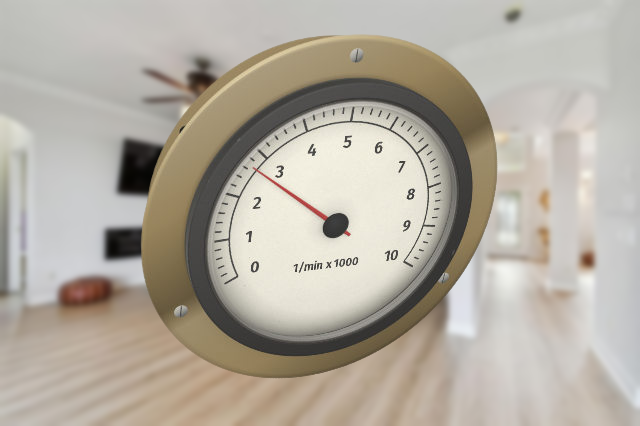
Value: 2700,rpm
